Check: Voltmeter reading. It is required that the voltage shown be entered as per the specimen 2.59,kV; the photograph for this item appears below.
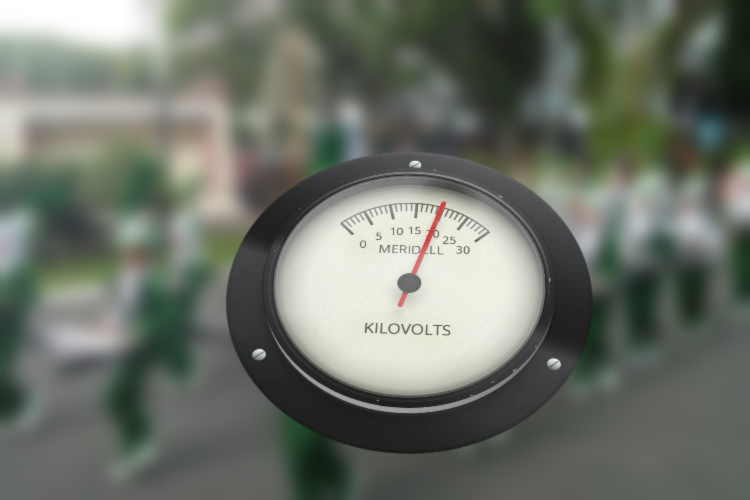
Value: 20,kV
